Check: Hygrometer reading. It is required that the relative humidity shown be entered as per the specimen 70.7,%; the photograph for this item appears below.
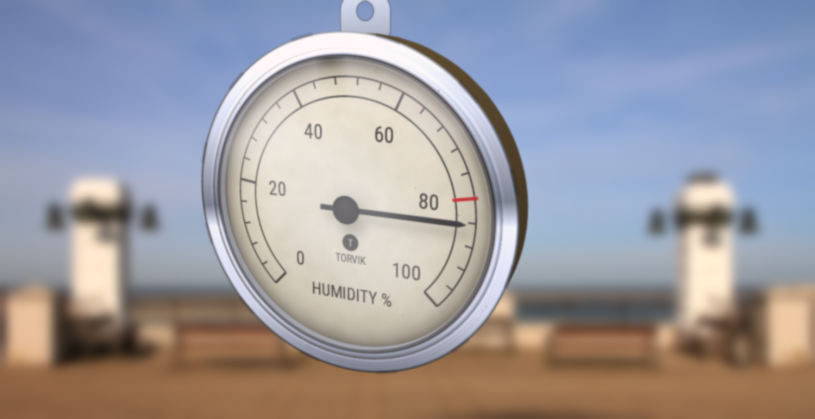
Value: 84,%
